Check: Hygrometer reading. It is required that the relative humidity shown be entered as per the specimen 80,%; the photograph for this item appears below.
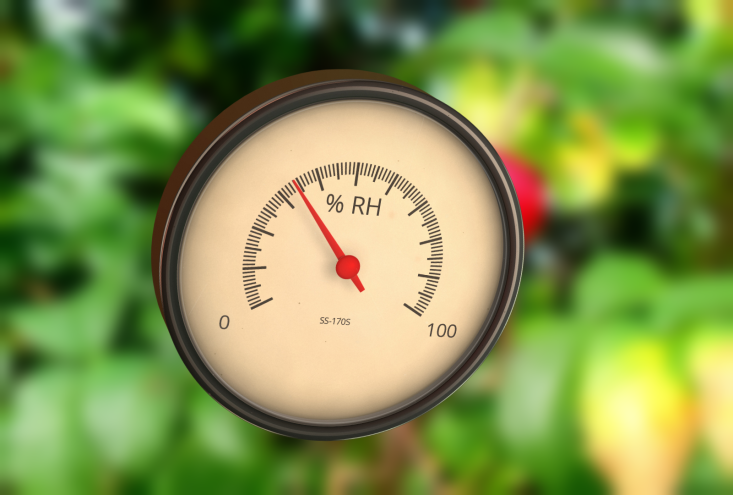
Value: 34,%
